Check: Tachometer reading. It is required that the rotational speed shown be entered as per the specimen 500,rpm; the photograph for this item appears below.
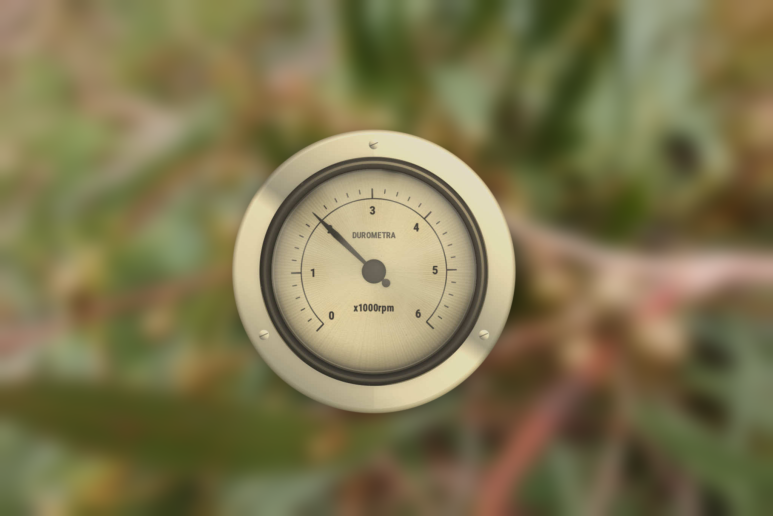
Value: 2000,rpm
